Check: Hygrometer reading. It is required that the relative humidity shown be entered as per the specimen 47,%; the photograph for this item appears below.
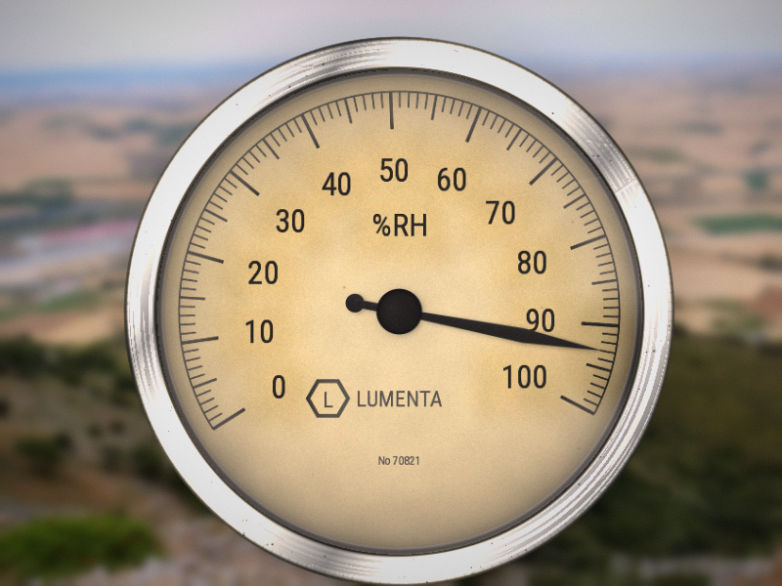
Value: 93,%
